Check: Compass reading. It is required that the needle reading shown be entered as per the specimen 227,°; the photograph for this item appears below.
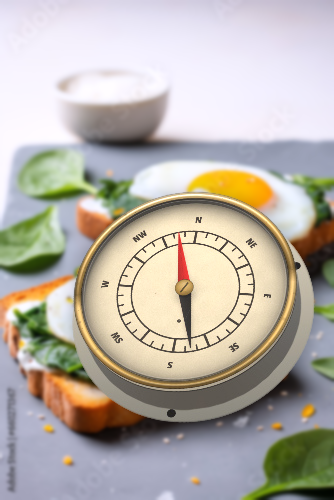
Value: 345,°
